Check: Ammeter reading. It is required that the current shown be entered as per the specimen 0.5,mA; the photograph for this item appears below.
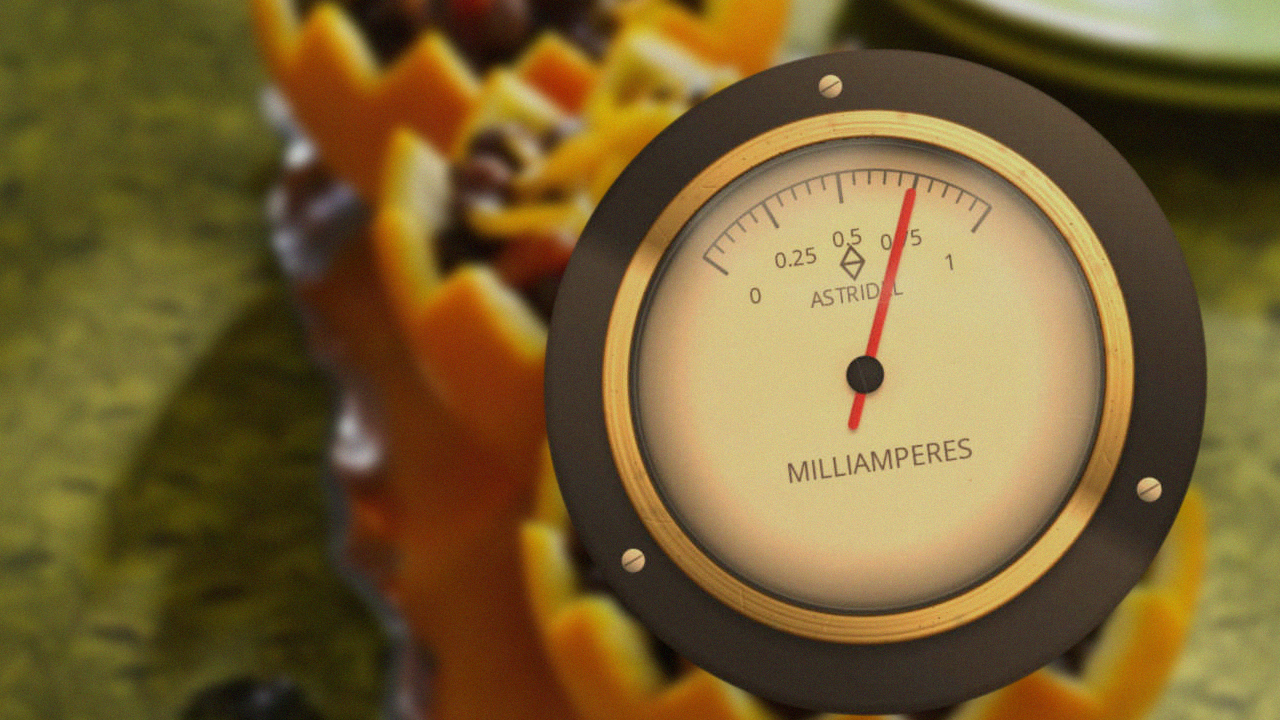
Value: 0.75,mA
